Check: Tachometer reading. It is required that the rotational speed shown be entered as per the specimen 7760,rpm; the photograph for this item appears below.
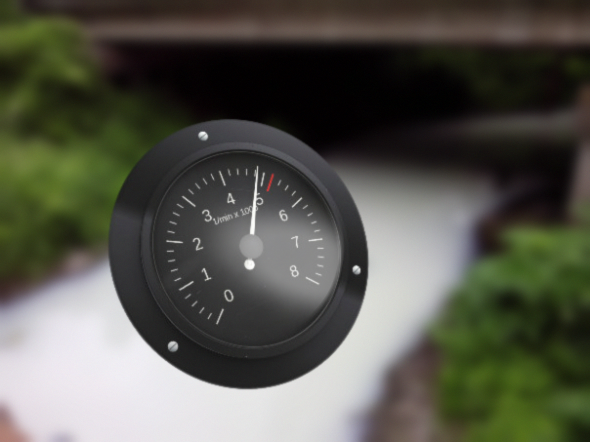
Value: 4800,rpm
